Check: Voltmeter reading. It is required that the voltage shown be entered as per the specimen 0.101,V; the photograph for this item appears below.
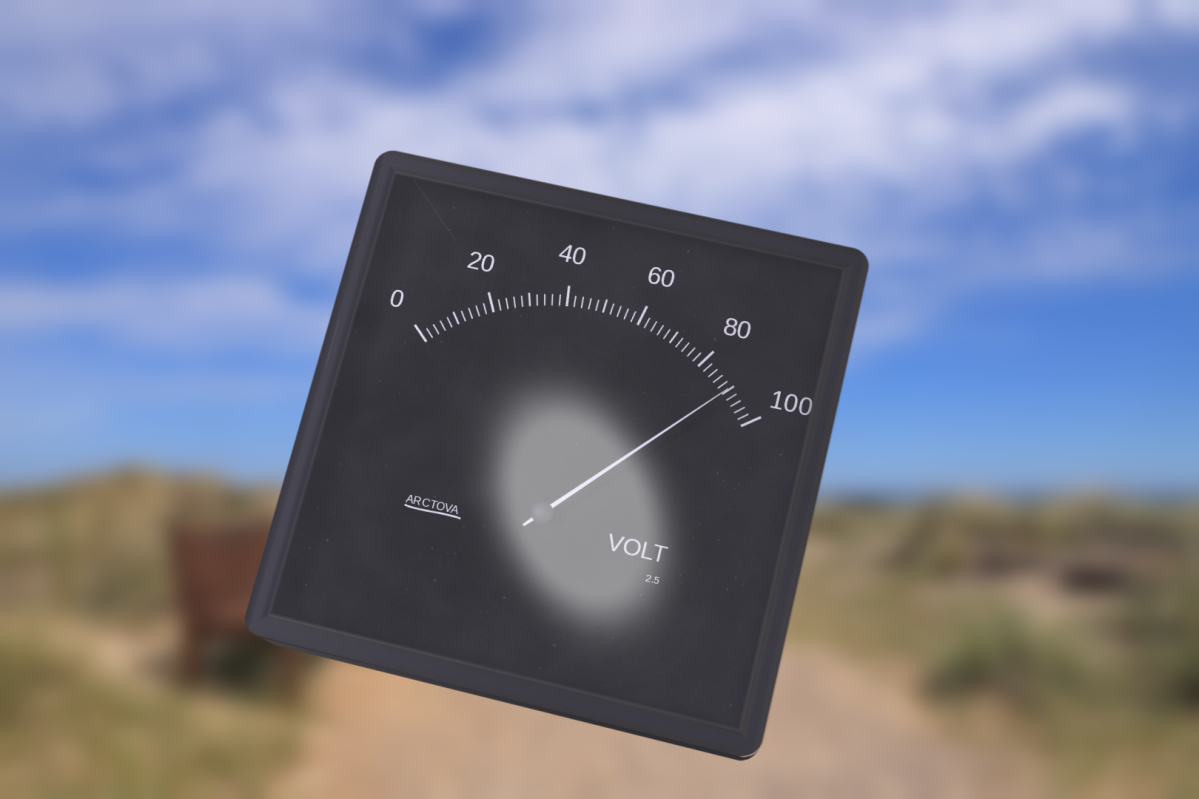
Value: 90,V
